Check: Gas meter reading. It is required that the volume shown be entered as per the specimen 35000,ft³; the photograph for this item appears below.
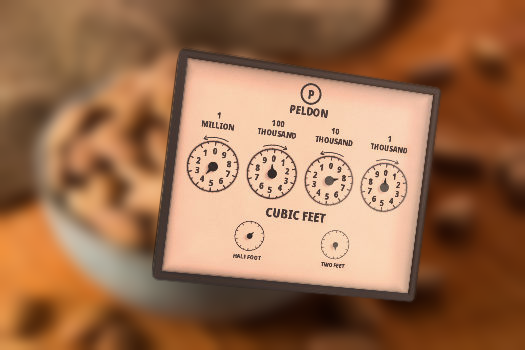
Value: 398000,ft³
